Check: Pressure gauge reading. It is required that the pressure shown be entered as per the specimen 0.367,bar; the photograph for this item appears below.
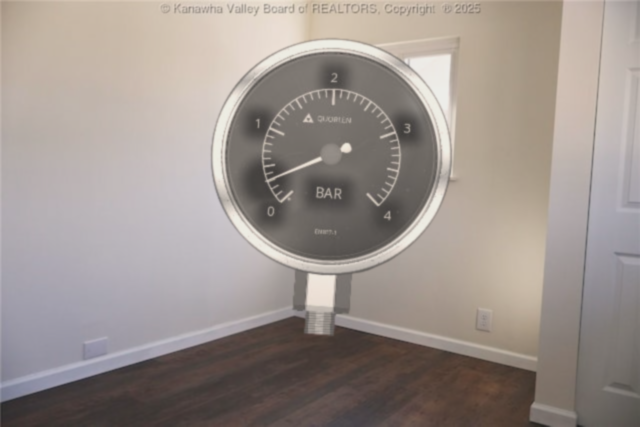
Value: 0.3,bar
